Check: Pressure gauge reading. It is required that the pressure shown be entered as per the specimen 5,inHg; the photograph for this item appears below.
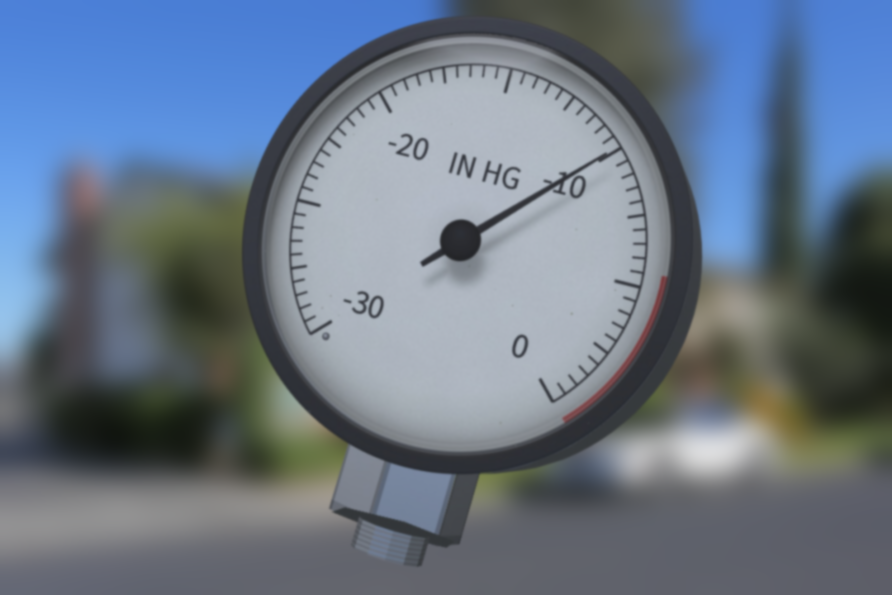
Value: -10,inHg
